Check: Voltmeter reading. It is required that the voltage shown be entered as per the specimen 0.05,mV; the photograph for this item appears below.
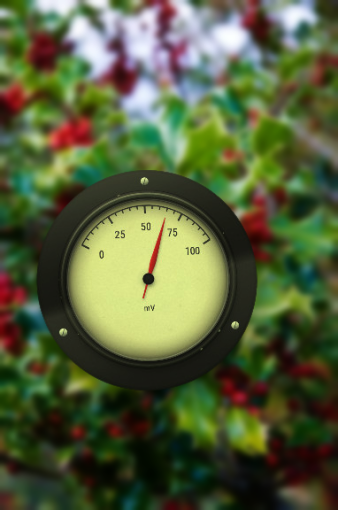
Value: 65,mV
